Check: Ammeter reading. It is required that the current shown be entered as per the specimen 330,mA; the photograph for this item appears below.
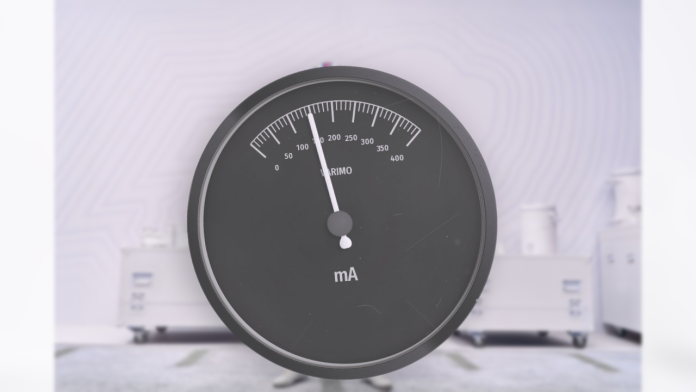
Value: 150,mA
